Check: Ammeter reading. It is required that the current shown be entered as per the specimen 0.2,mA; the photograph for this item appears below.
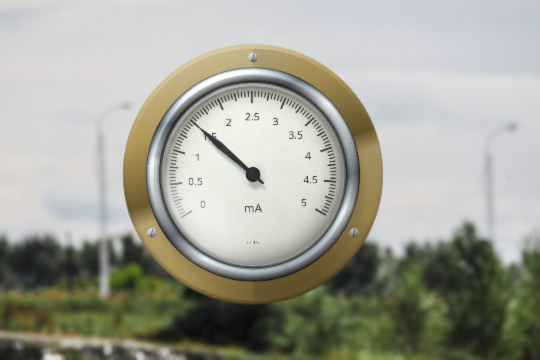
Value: 1.5,mA
